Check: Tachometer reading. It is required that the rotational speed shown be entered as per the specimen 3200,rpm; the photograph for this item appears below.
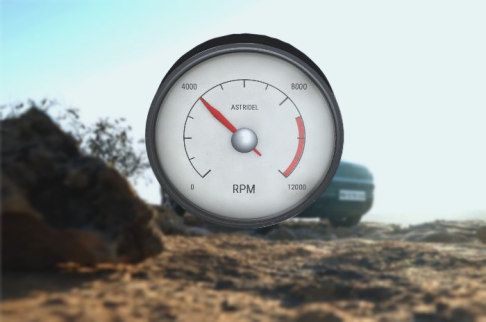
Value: 4000,rpm
